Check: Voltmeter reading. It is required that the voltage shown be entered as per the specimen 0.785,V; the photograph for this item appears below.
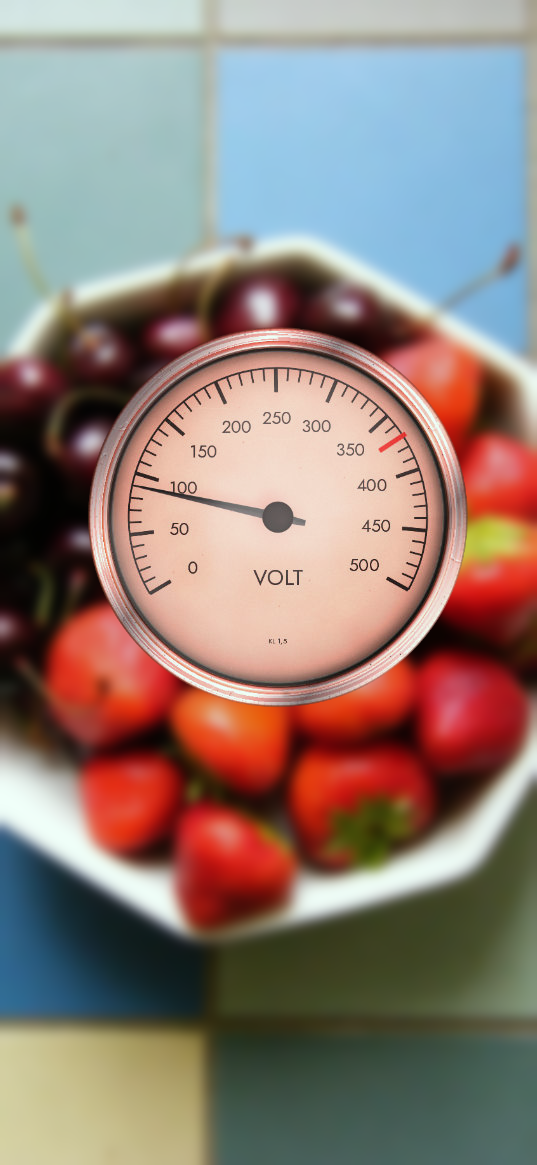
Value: 90,V
